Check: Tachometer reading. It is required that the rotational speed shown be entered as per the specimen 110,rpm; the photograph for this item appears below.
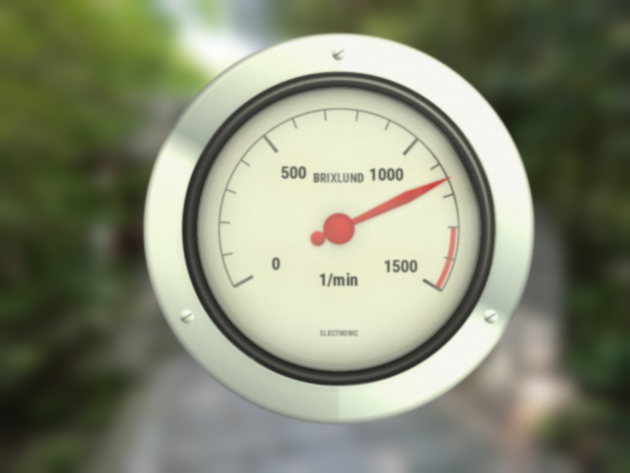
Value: 1150,rpm
